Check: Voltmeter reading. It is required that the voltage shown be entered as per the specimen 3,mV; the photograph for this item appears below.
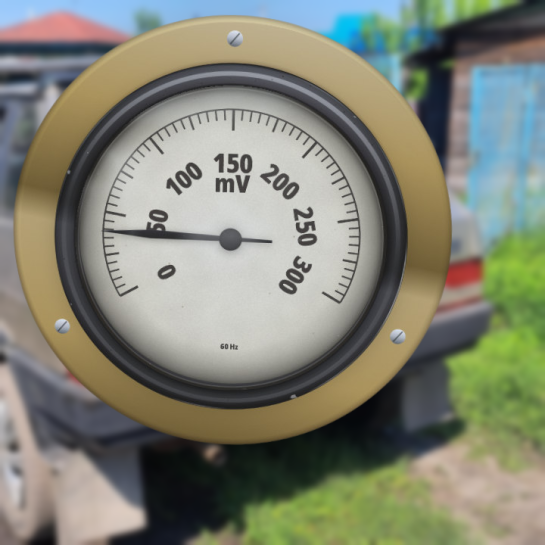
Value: 40,mV
